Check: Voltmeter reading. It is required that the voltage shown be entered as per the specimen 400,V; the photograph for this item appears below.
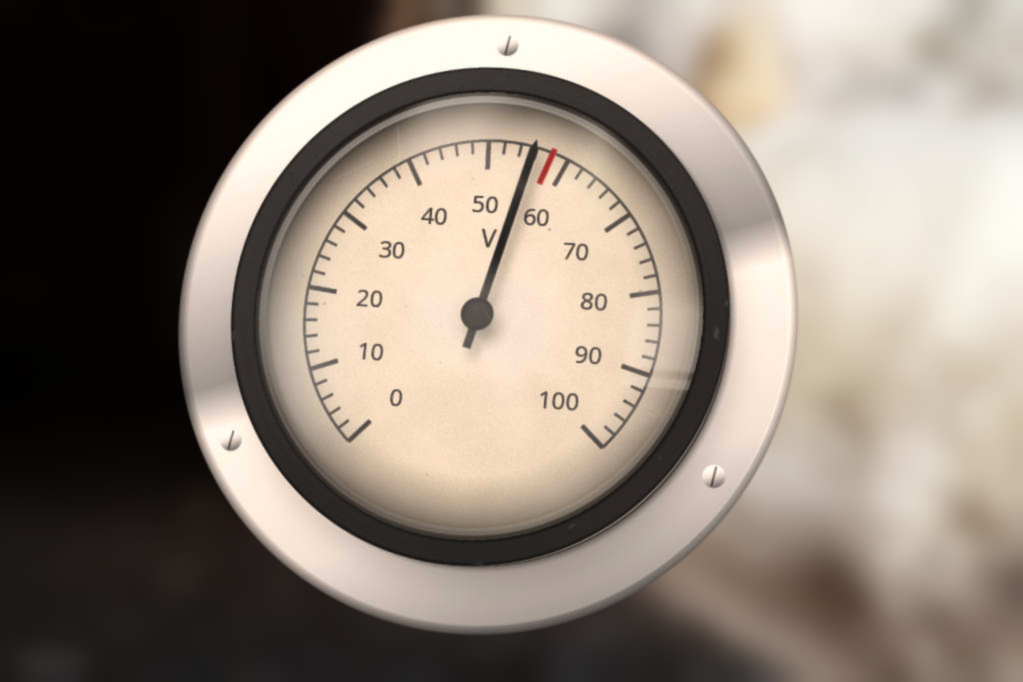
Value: 56,V
